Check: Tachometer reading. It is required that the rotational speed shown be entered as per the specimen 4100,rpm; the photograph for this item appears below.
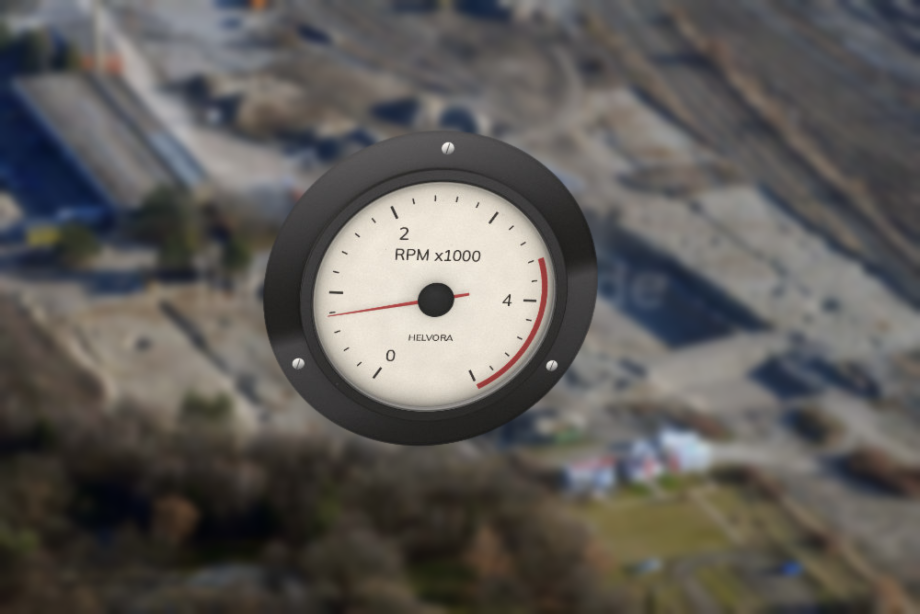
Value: 800,rpm
